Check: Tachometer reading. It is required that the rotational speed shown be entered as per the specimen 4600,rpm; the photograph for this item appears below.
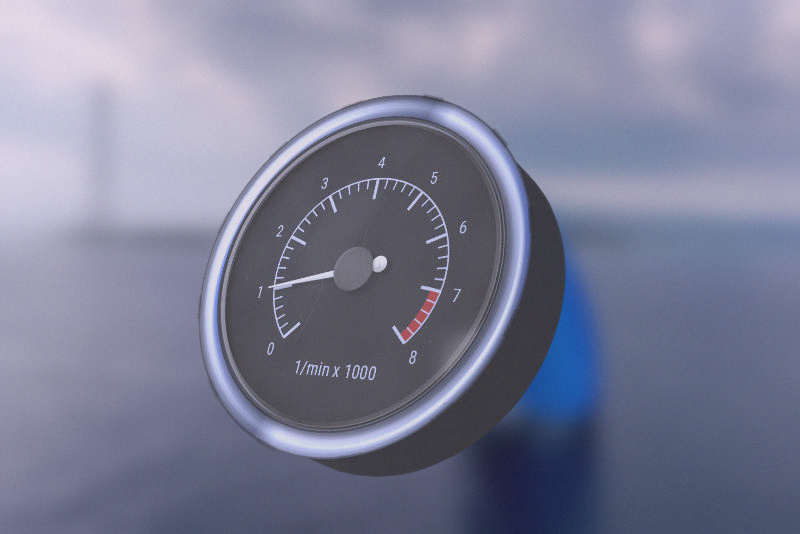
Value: 1000,rpm
